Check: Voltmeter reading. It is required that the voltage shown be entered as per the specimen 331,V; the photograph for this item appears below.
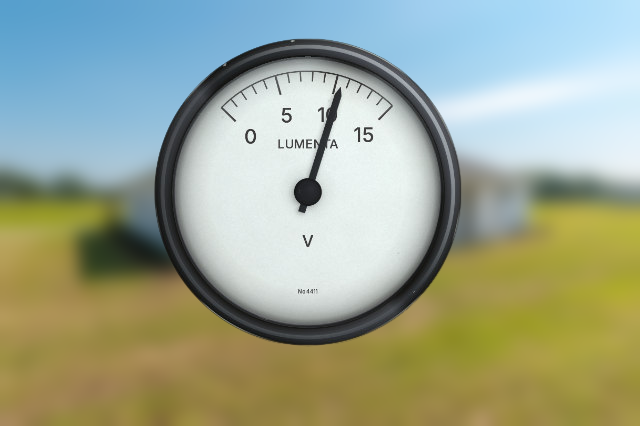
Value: 10.5,V
